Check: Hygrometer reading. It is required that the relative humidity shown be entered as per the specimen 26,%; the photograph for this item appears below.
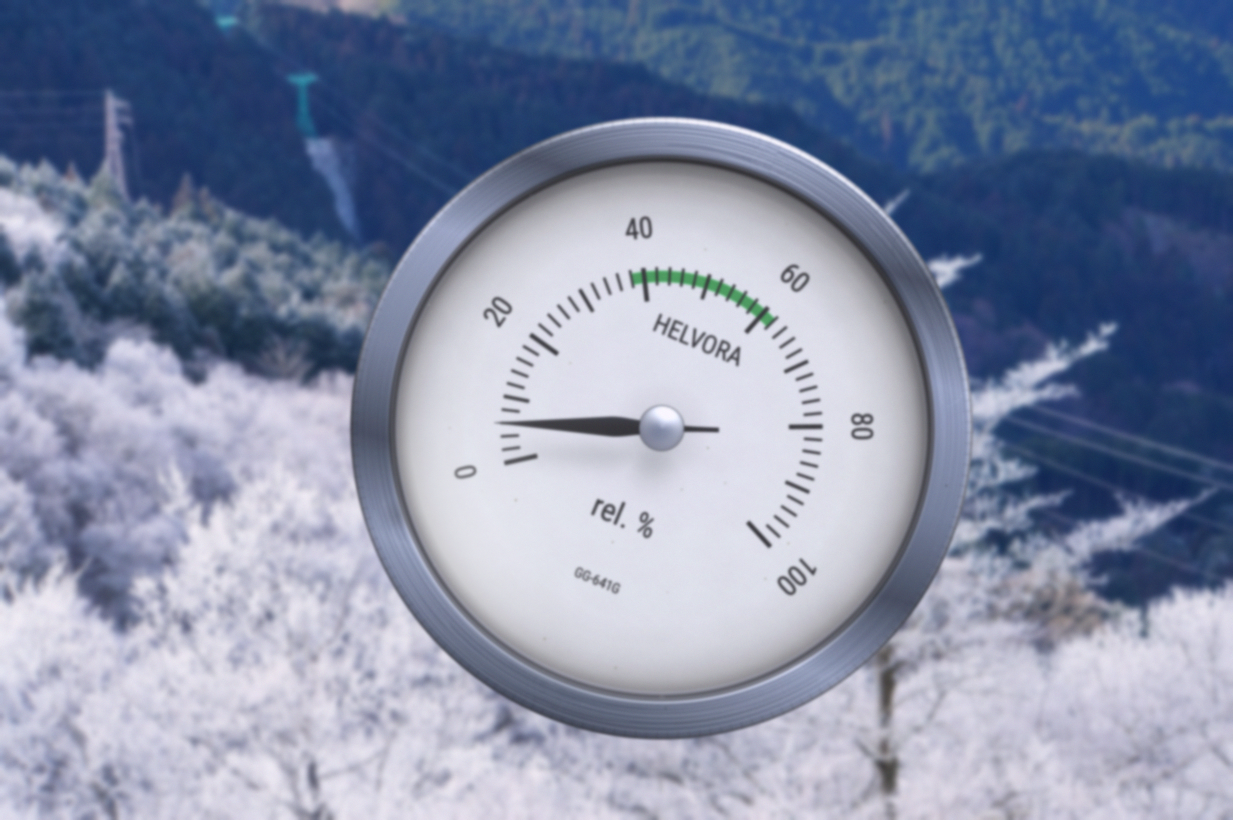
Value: 6,%
